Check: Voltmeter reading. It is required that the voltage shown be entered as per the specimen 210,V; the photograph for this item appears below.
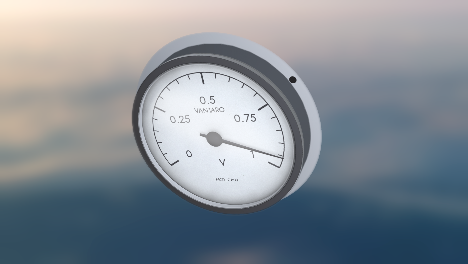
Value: 0.95,V
